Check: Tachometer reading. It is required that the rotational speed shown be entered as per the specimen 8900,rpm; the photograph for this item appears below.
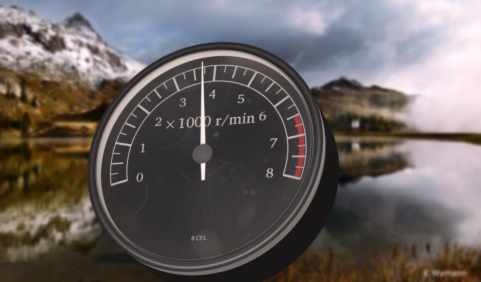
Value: 3750,rpm
